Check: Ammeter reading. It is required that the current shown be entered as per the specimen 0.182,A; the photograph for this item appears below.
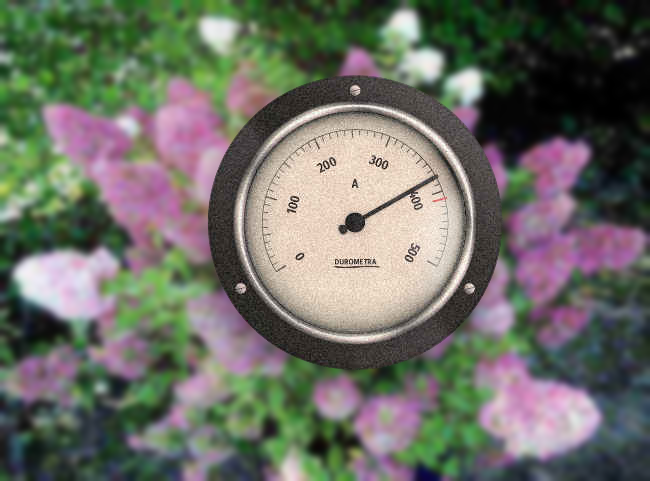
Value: 380,A
